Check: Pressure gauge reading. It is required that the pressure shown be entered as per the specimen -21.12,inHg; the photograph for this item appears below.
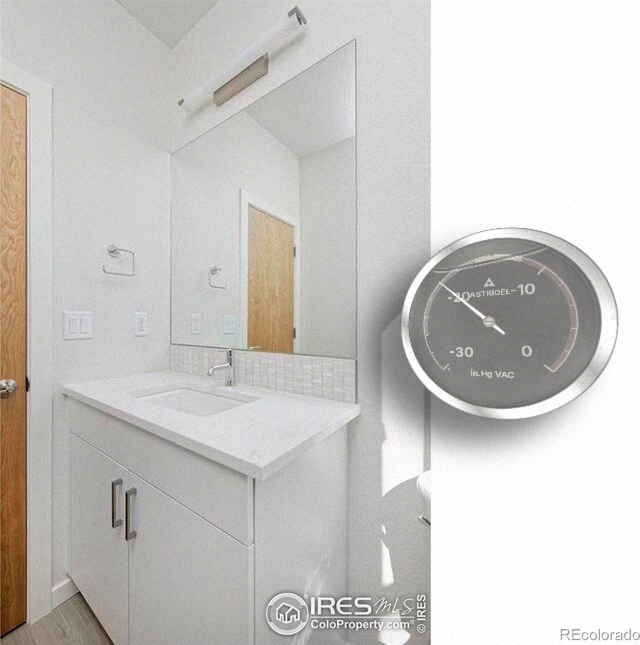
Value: -20,inHg
